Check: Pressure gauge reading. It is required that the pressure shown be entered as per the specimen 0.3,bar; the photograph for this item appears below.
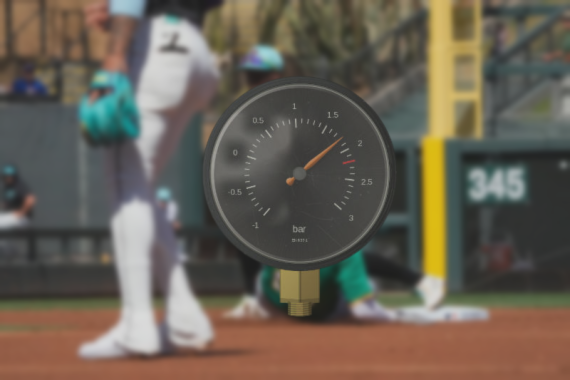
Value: 1.8,bar
